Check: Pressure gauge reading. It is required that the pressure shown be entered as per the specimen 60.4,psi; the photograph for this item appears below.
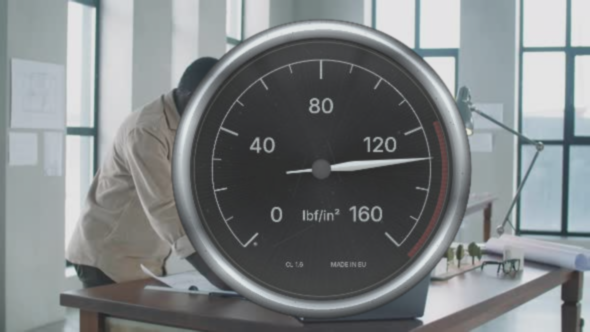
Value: 130,psi
